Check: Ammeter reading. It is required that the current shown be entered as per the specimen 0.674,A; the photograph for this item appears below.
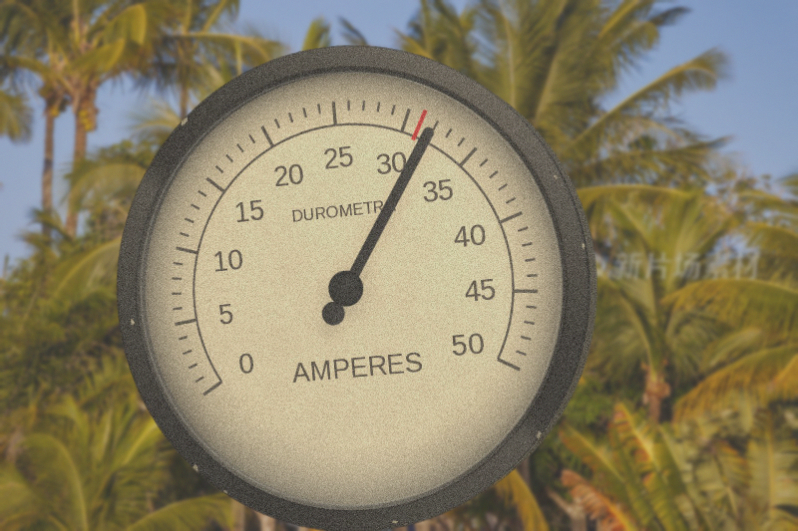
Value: 32,A
